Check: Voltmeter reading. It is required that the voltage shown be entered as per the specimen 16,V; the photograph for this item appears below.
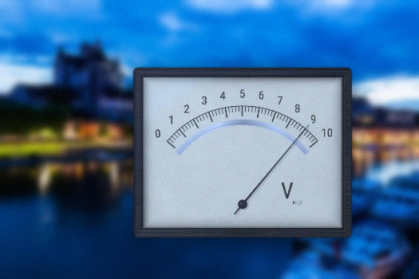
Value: 9,V
